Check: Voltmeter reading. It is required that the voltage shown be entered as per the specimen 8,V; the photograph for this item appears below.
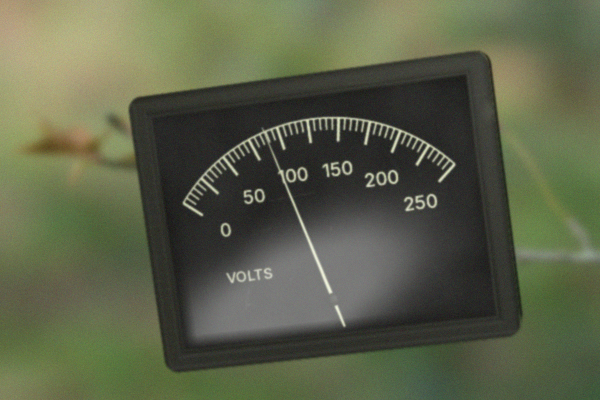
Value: 90,V
